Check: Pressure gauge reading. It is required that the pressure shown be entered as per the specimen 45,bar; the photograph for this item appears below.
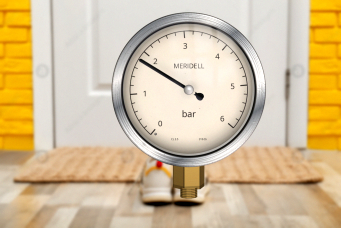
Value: 1.8,bar
